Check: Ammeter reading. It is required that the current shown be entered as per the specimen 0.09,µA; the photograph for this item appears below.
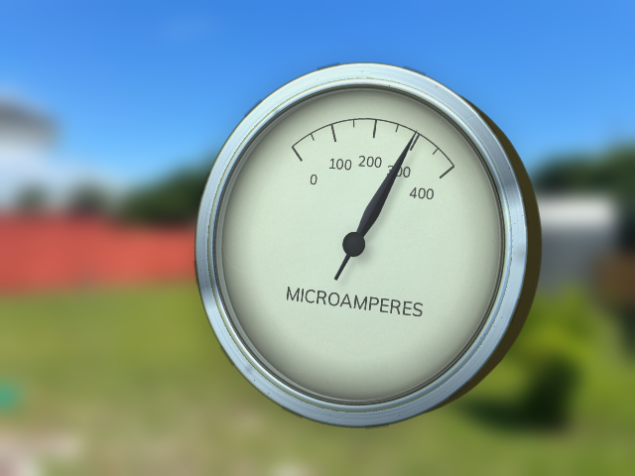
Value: 300,µA
